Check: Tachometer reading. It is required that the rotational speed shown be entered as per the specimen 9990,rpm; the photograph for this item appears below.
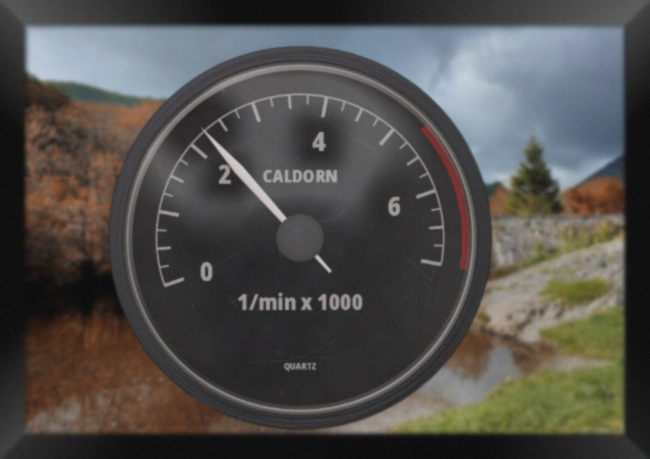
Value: 2250,rpm
